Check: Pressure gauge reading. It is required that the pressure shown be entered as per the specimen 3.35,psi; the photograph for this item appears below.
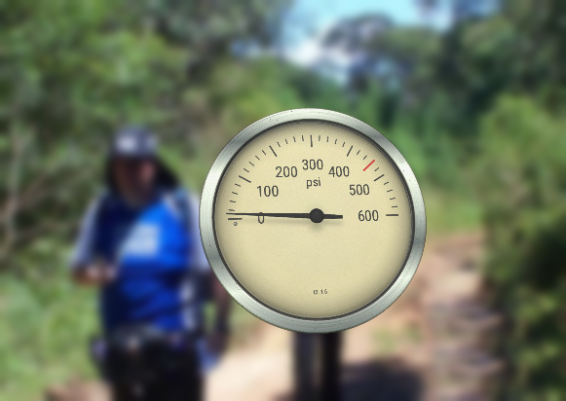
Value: 10,psi
